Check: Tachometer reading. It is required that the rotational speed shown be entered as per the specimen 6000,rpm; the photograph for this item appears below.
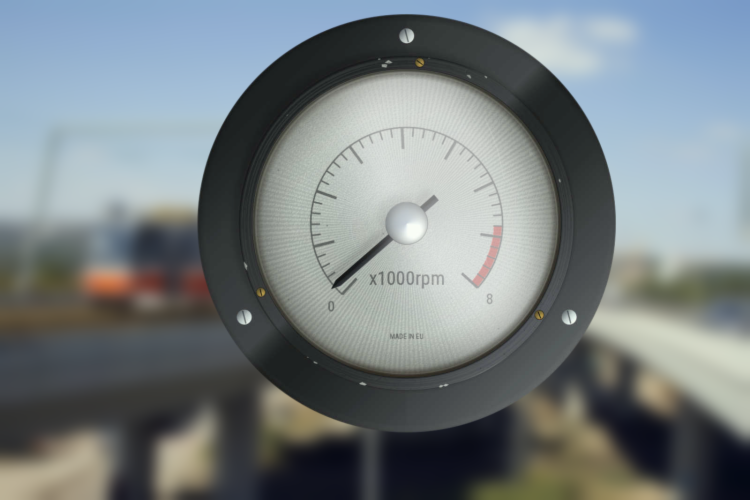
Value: 200,rpm
